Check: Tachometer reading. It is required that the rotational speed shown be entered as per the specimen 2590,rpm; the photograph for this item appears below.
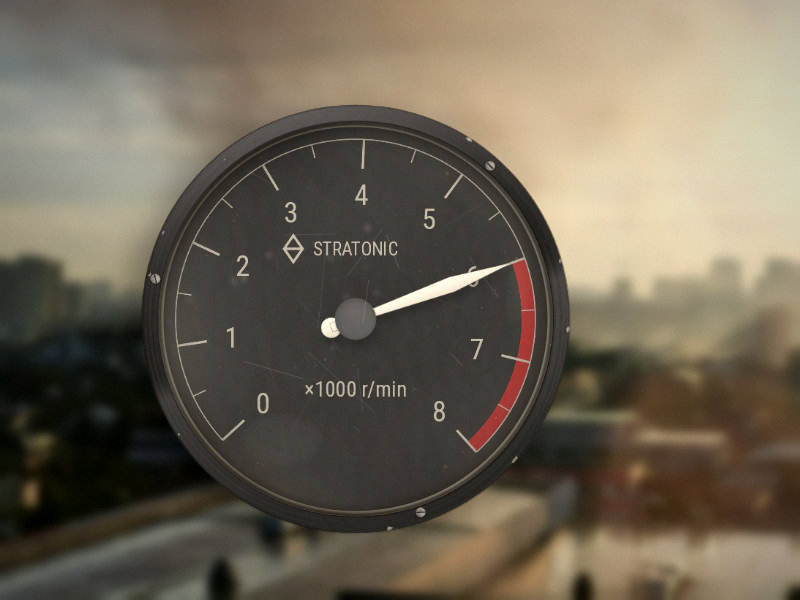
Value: 6000,rpm
